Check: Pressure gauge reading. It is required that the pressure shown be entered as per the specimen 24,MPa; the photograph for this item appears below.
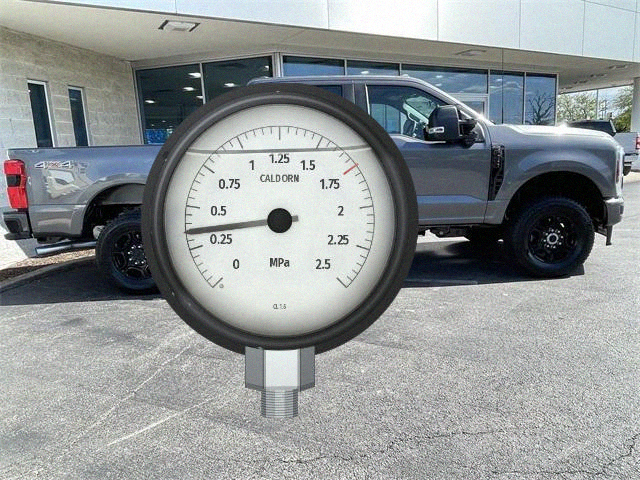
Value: 0.35,MPa
